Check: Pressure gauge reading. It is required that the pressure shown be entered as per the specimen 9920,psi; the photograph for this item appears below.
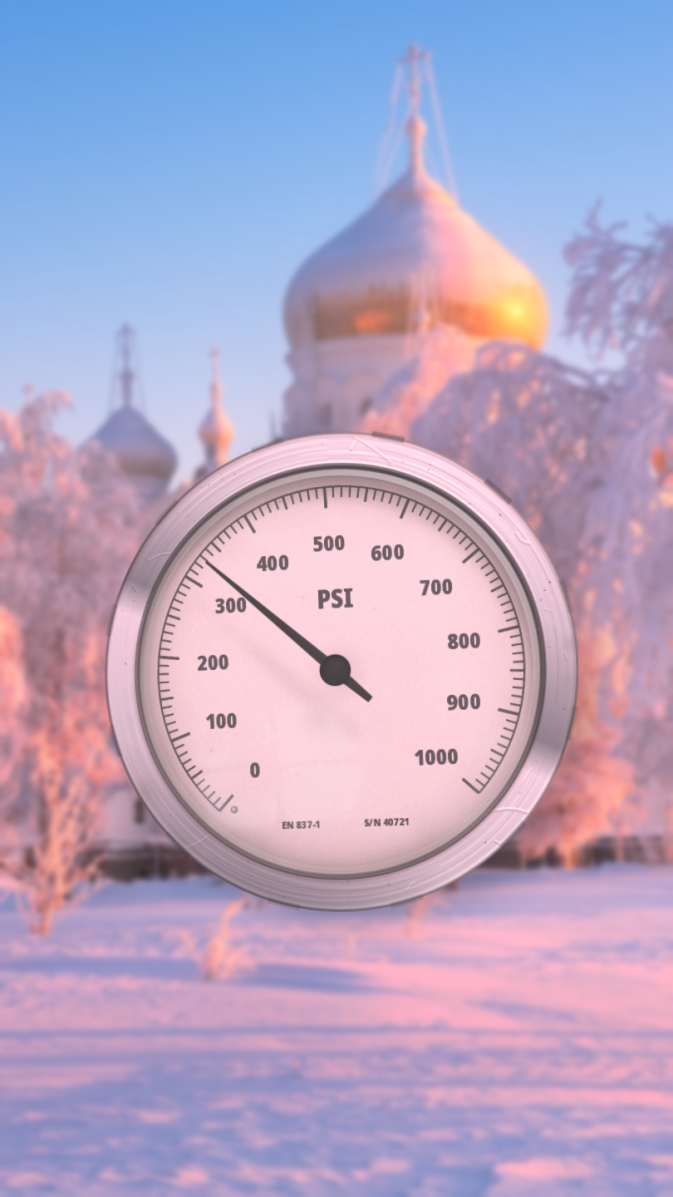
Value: 330,psi
